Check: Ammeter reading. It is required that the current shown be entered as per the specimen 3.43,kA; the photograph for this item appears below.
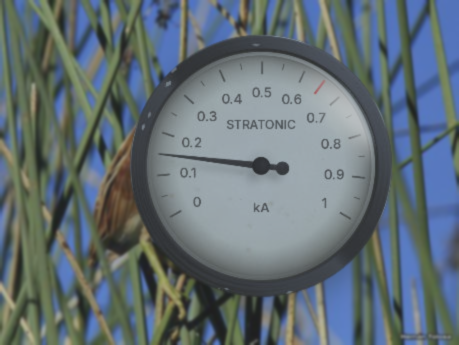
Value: 0.15,kA
